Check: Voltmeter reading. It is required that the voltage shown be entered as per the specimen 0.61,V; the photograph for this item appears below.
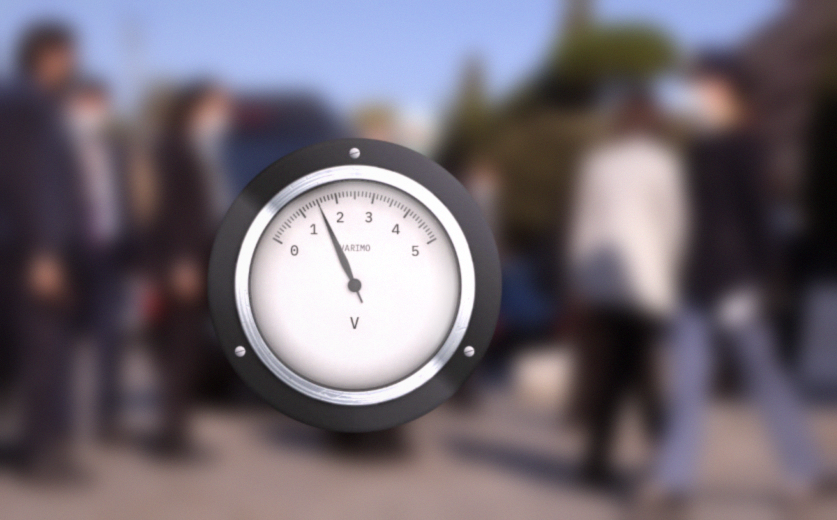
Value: 1.5,V
